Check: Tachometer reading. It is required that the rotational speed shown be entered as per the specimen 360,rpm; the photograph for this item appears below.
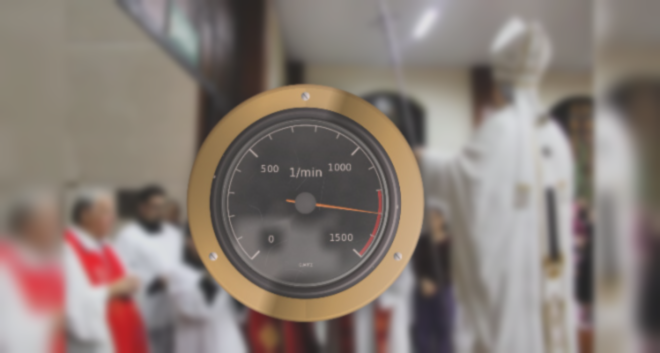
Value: 1300,rpm
